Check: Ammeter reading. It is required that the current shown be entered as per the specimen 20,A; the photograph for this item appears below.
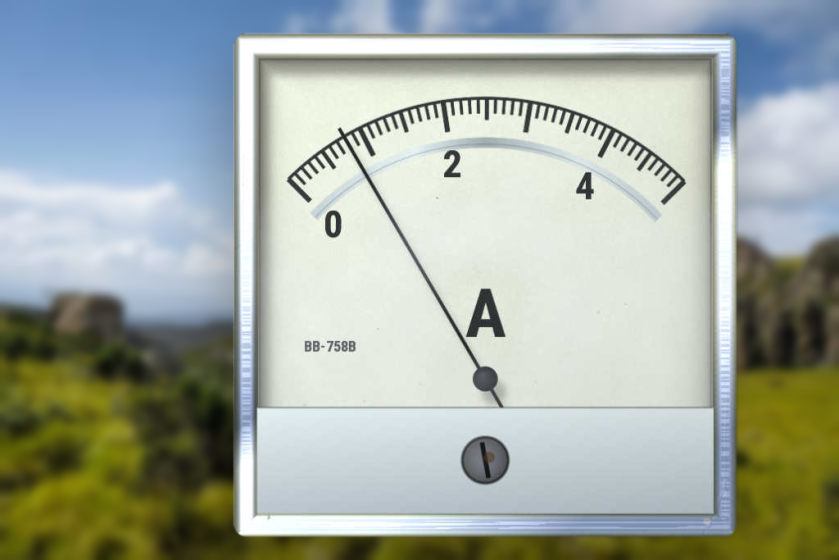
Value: 0.8,A
